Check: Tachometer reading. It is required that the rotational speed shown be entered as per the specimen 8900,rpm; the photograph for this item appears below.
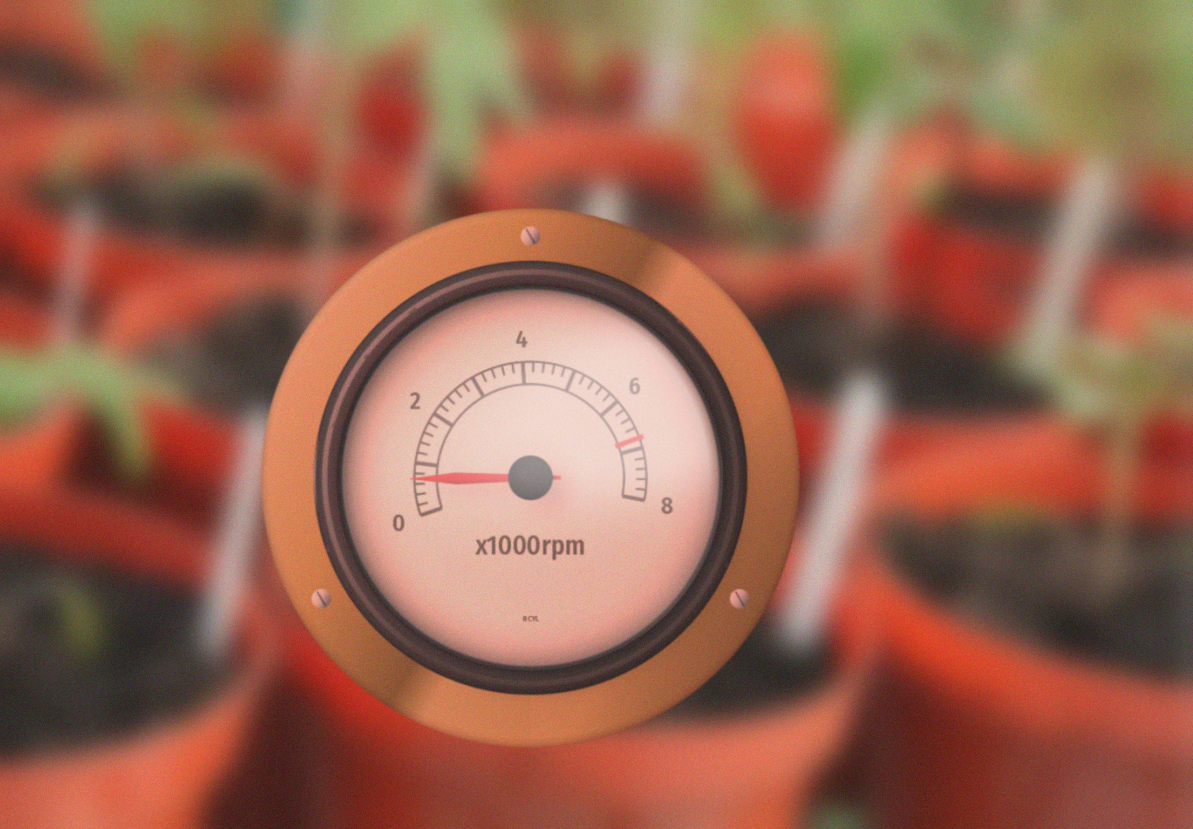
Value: 700,rpm
